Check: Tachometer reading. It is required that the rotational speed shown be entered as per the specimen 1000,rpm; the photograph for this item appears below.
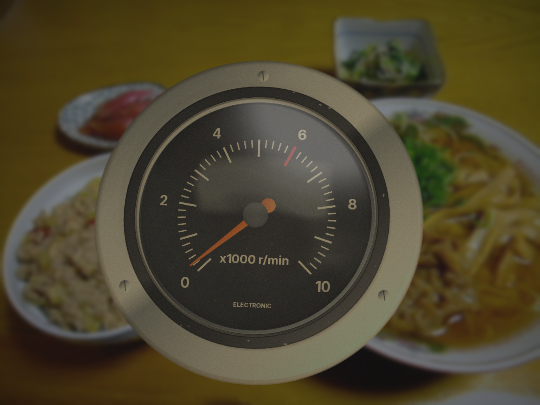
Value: 200,rpm
